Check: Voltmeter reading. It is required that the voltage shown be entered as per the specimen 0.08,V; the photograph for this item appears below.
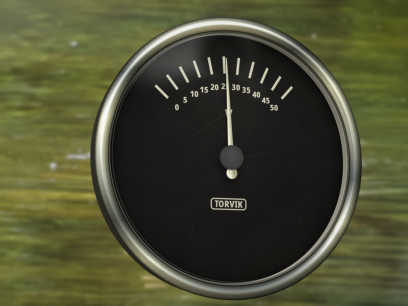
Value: 25,V
